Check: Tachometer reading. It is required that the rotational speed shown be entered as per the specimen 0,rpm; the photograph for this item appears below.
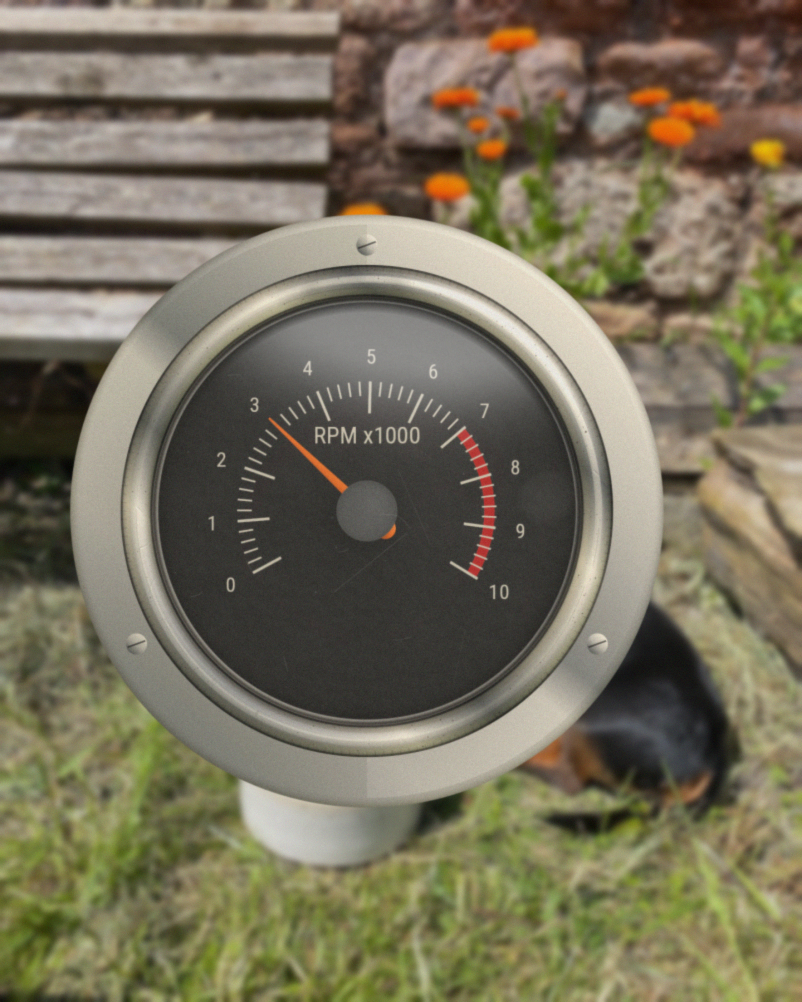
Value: 3000,rpm
